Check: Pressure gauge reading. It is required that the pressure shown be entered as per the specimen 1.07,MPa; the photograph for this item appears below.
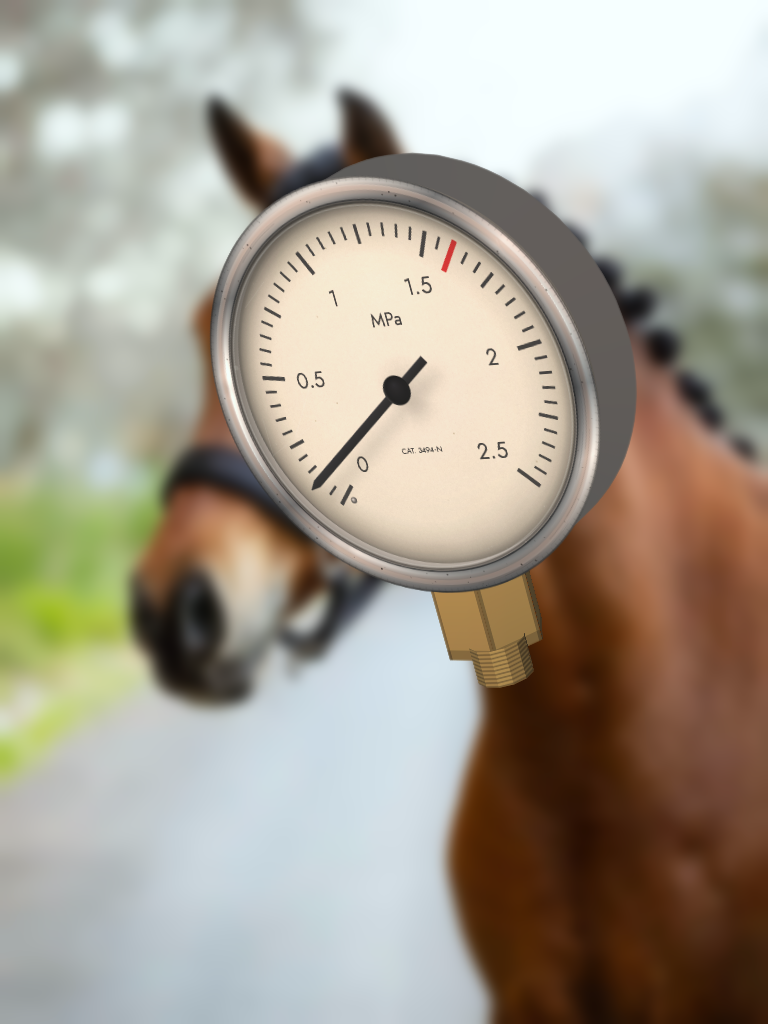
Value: 0.1,MPa
